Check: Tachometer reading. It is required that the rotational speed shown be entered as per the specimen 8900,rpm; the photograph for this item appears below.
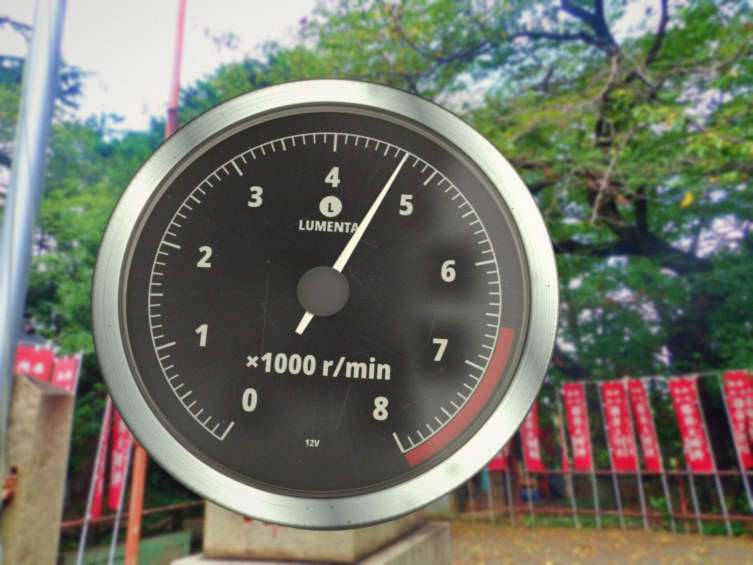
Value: 4700,rpm
